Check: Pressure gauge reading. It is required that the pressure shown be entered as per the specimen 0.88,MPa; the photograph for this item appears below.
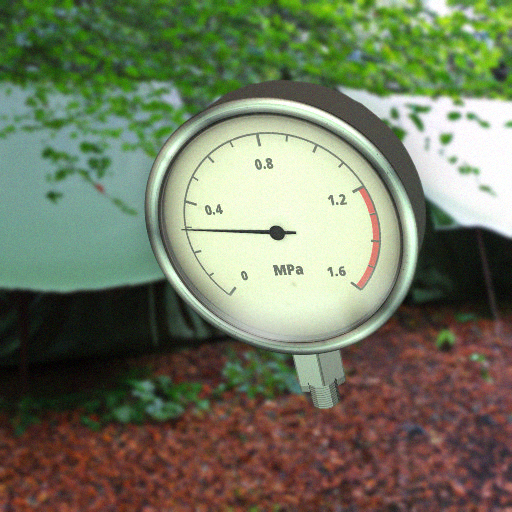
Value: 0.3,MPa
